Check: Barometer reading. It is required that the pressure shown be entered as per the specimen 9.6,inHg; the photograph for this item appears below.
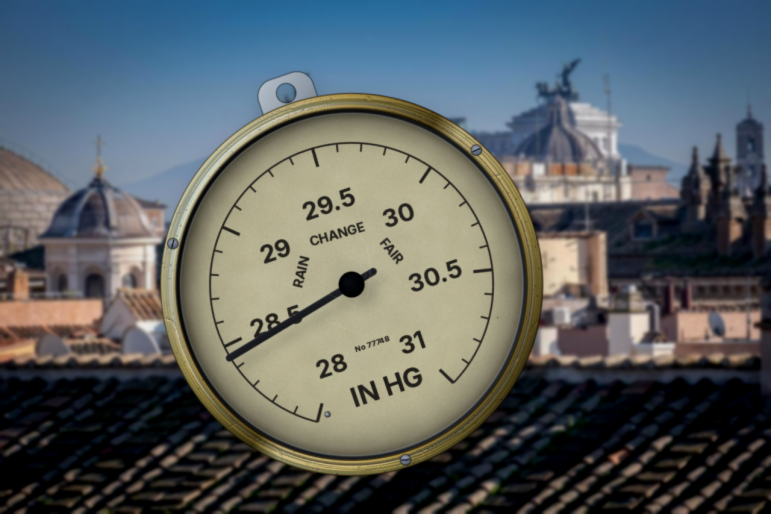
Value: 28.45,inHg
